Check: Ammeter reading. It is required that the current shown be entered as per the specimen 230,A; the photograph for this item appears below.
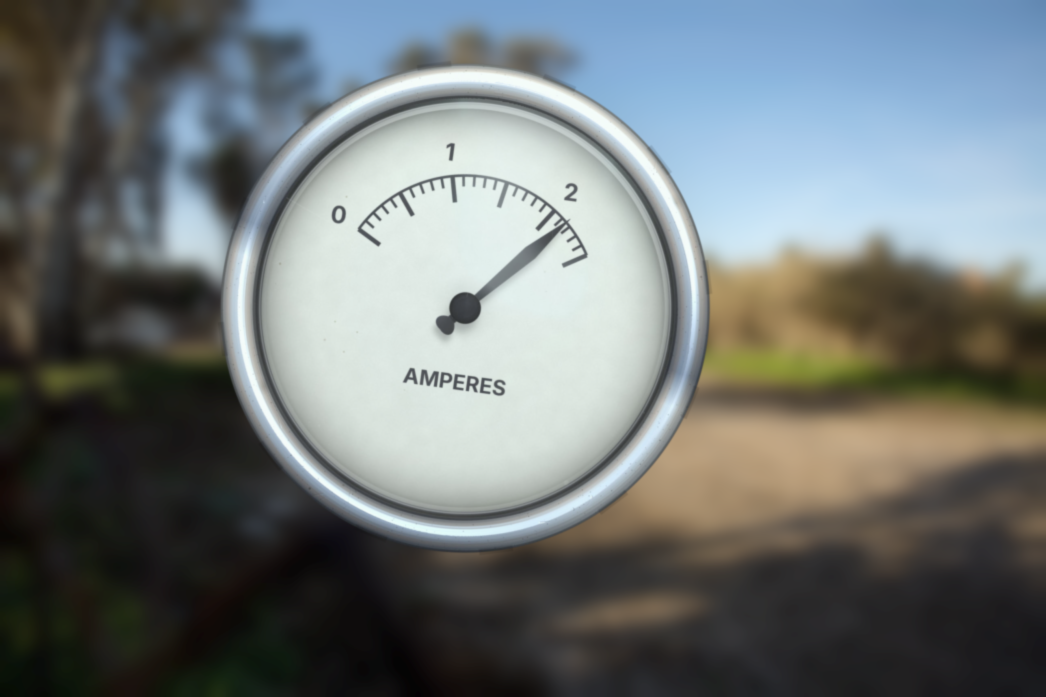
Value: 2.15,A
